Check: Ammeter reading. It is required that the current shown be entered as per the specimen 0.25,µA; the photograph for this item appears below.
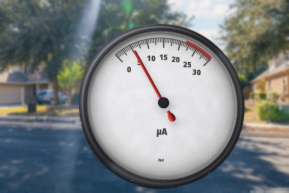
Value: 5,µA
